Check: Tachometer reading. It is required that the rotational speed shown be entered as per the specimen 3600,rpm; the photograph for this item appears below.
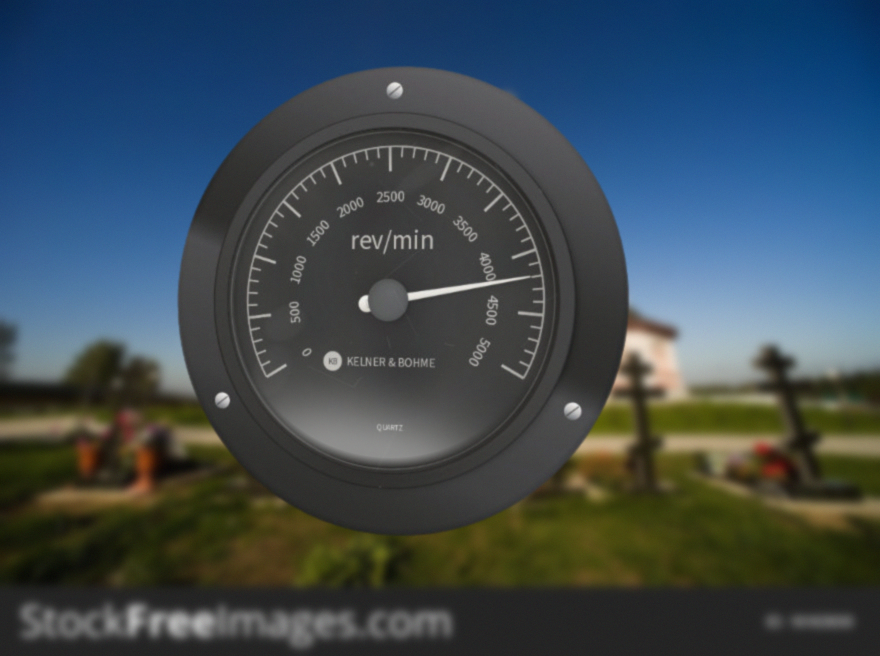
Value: 4200,rpm
